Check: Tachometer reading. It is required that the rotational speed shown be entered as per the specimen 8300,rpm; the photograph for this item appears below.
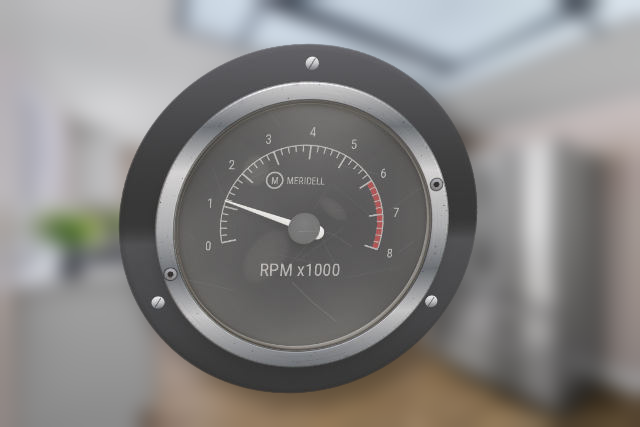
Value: 1200,rpm
